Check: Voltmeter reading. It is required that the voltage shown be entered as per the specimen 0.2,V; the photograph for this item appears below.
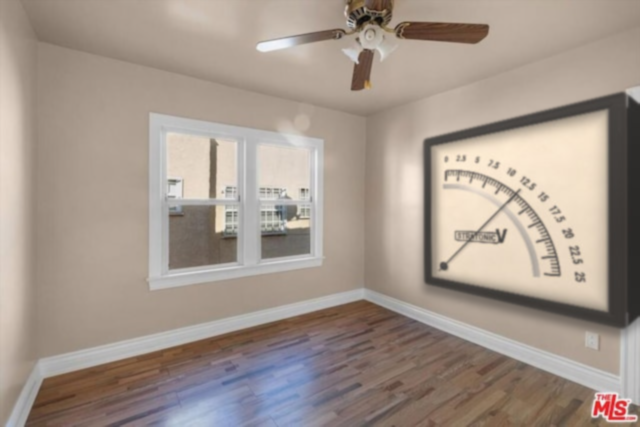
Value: 12.5,V
